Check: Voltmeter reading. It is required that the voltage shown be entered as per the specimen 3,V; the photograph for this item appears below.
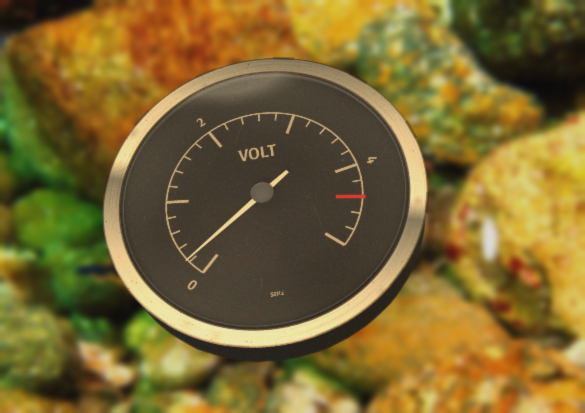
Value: 0.2,V
